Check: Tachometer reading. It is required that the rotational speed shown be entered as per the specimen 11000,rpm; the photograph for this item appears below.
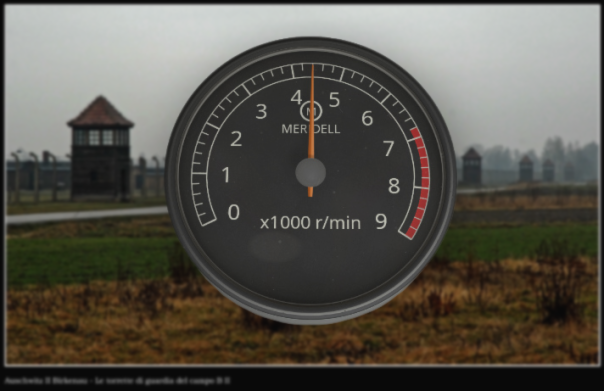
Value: 4400,rpm
